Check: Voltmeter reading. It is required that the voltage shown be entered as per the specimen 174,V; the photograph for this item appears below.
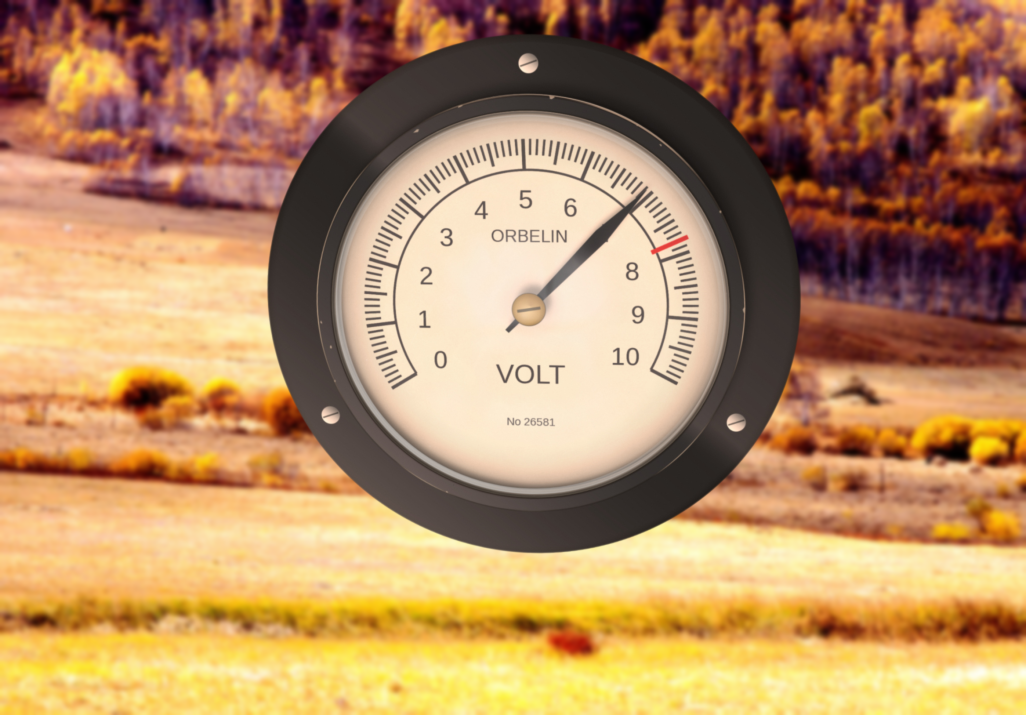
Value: 6.9,V
